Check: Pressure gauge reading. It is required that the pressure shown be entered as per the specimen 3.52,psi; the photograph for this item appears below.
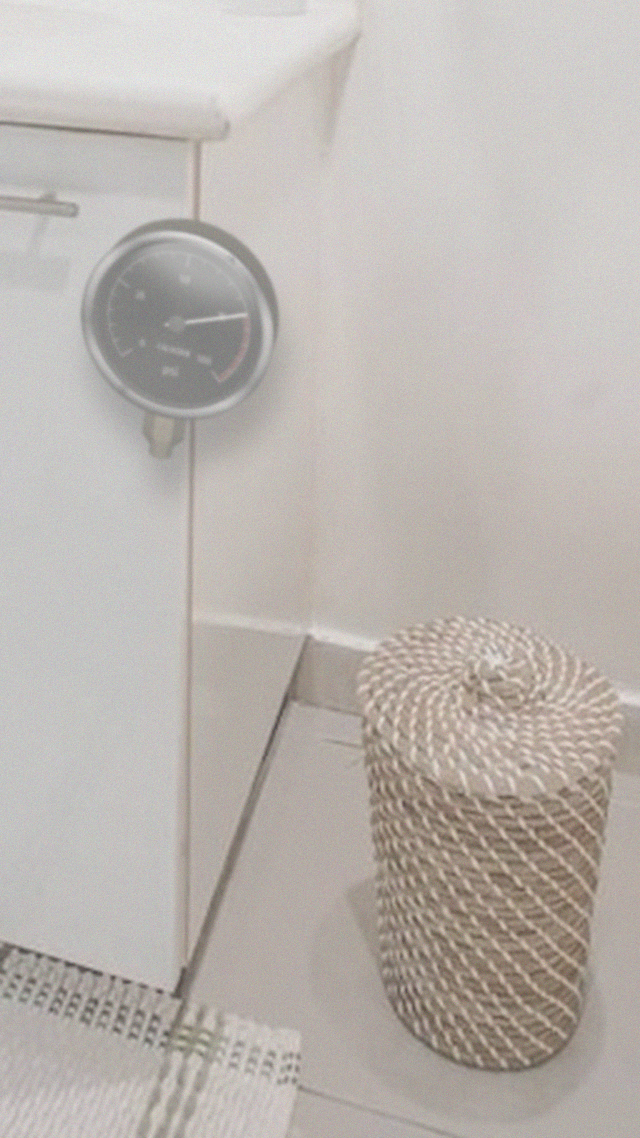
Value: 75,psi
